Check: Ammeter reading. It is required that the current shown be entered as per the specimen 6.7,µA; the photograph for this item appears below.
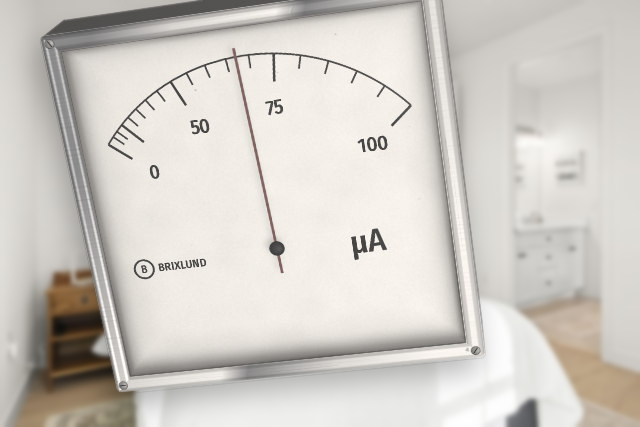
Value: 67.5,µA
